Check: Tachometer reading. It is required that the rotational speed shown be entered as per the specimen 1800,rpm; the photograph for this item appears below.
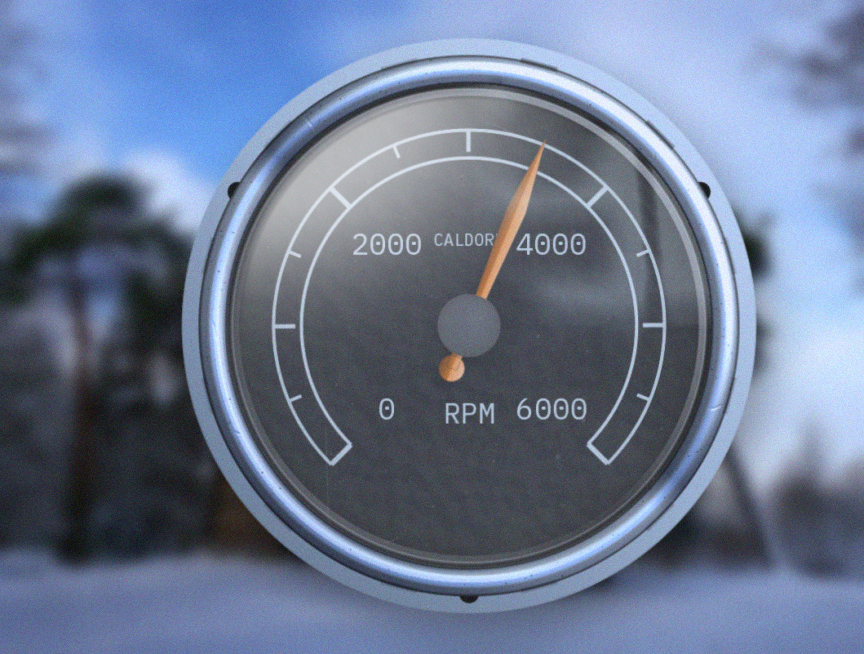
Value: 3500,rpm
